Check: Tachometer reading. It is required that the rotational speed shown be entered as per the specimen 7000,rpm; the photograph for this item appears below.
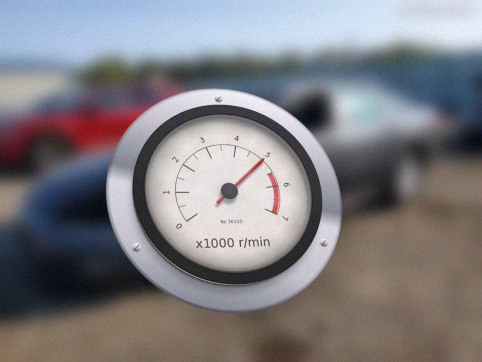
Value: 5000,rpm
